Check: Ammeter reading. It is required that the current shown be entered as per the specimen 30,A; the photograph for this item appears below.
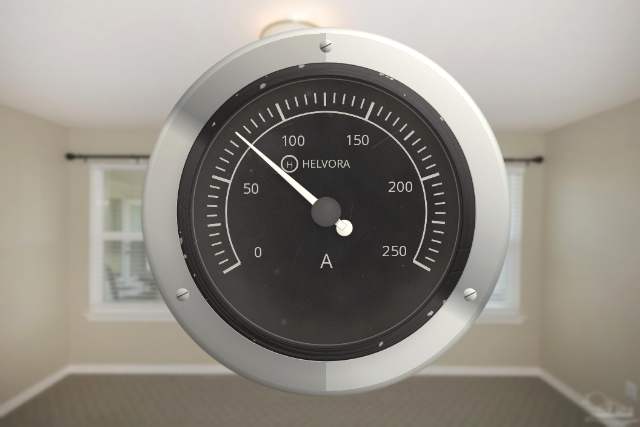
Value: 75,A
